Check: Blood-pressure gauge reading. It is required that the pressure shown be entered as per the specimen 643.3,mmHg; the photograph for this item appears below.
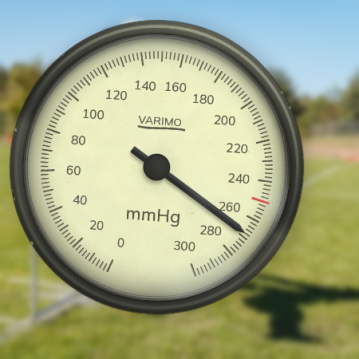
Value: 268,mmHg
